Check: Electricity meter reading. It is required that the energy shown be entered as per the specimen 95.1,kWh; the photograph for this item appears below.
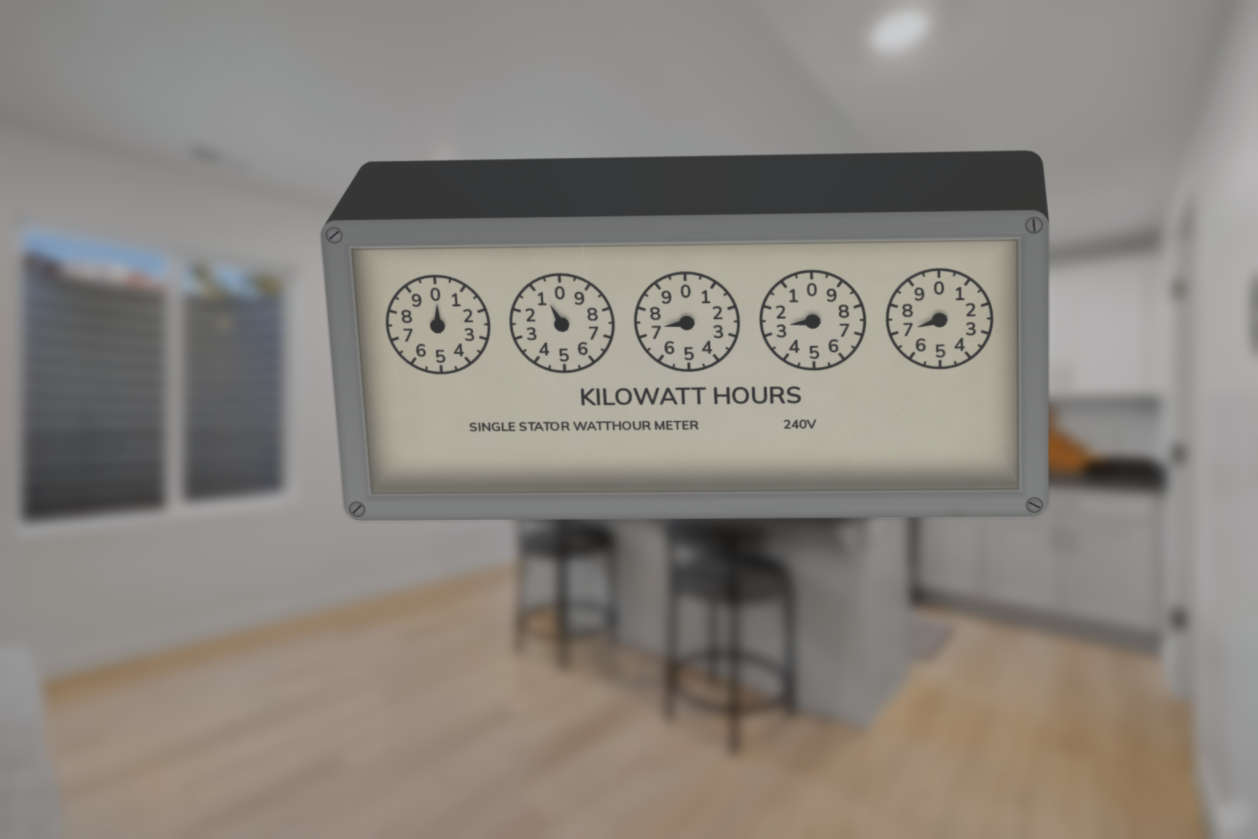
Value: 727,kWh
